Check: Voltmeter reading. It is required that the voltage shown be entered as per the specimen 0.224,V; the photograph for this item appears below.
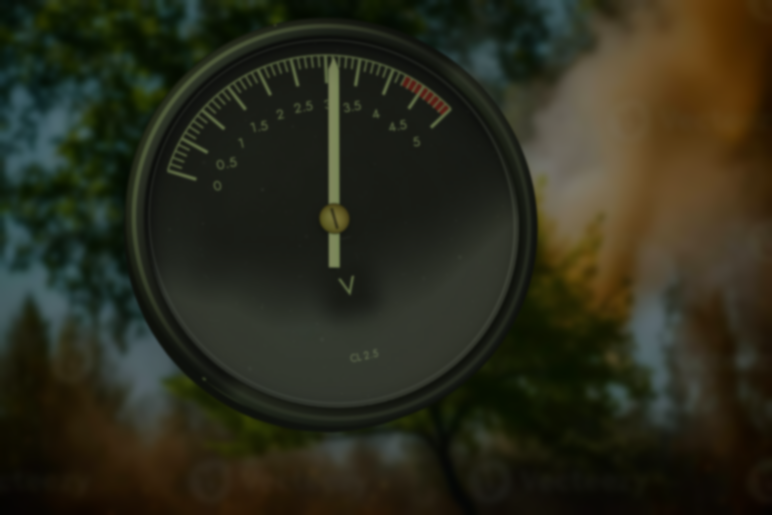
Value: 3.1,V
